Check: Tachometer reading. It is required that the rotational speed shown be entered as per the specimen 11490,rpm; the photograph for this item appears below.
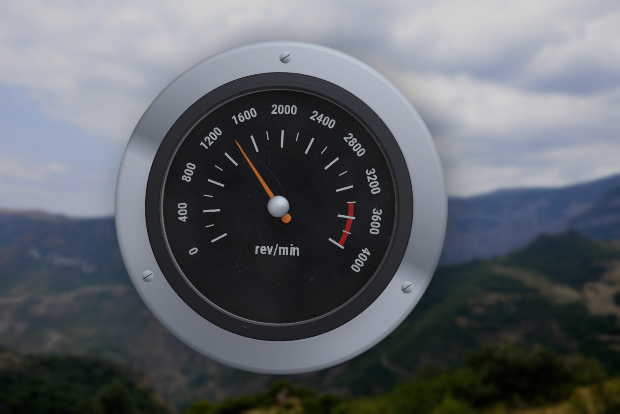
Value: 1400,rpm
